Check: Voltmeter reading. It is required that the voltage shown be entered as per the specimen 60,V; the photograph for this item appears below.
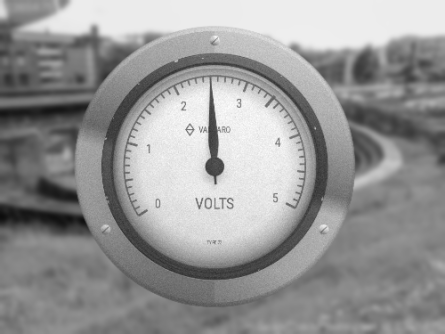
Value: 2.5,V
